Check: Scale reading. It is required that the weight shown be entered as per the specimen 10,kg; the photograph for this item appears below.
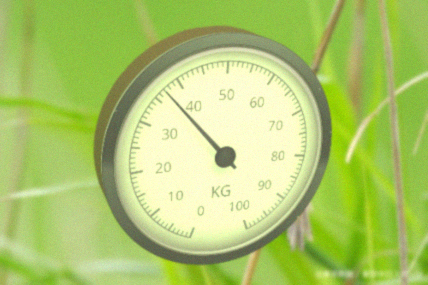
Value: 37,kg
